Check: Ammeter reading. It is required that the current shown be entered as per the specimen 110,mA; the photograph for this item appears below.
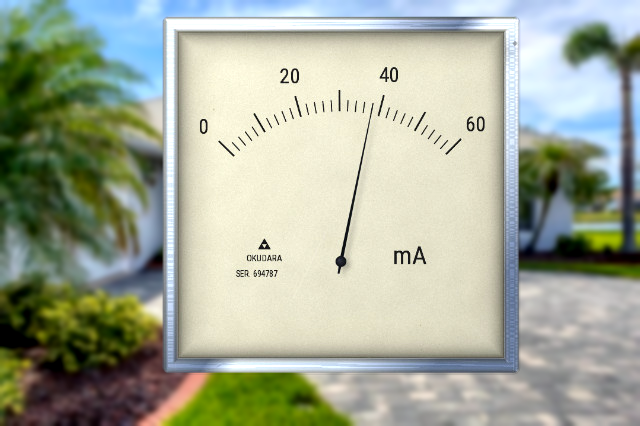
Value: 38,mA
